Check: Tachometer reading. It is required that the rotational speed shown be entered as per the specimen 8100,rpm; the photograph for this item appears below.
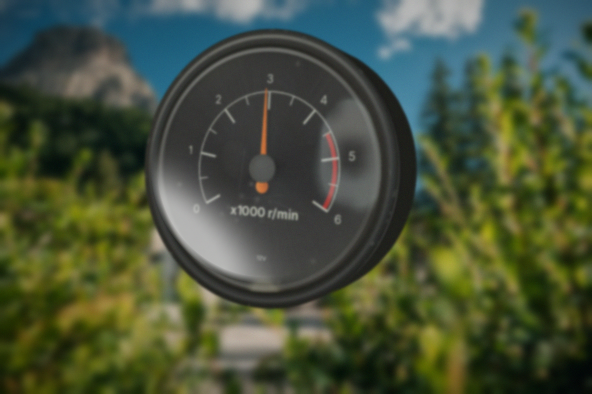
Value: 3000,rpm
